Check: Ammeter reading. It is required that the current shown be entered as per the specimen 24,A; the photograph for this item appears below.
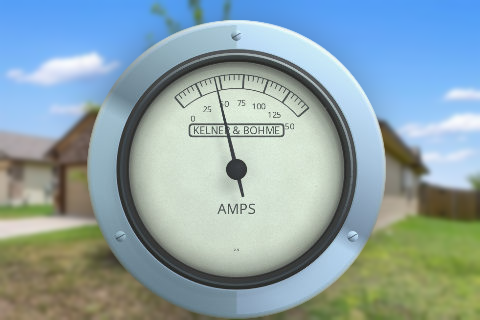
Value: 45,A
